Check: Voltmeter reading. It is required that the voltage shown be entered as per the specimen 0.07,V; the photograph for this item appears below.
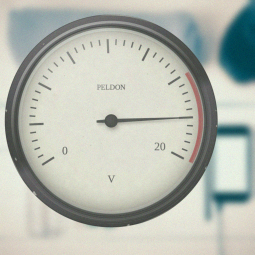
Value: 17.5,V
